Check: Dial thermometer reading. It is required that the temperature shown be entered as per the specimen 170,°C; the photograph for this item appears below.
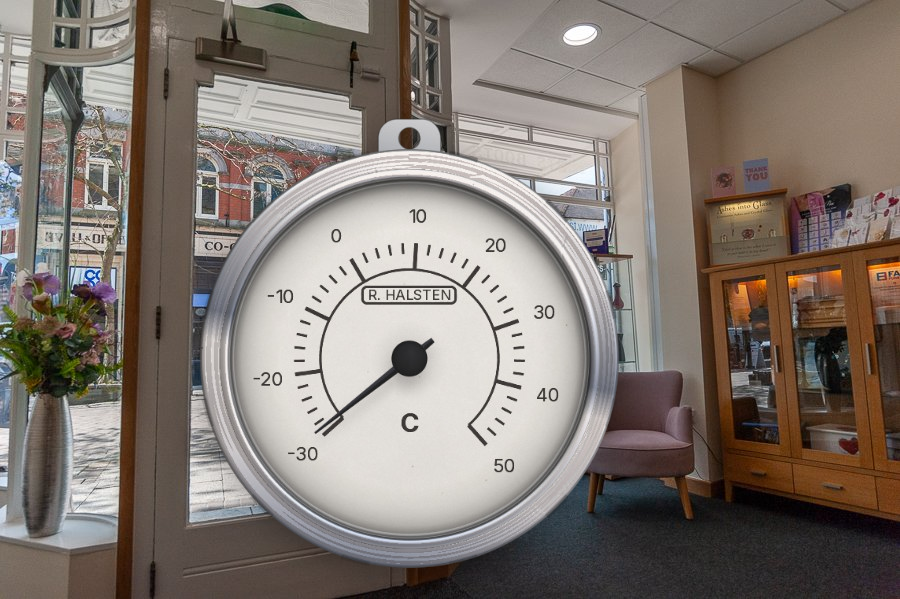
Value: -29,°C
